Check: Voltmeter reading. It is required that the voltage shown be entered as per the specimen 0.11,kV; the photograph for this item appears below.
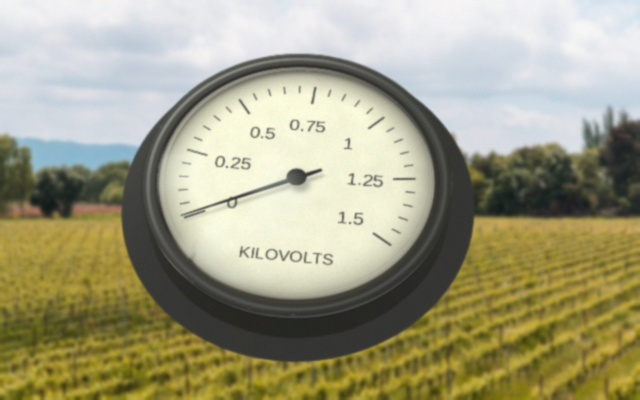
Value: 0,kV
